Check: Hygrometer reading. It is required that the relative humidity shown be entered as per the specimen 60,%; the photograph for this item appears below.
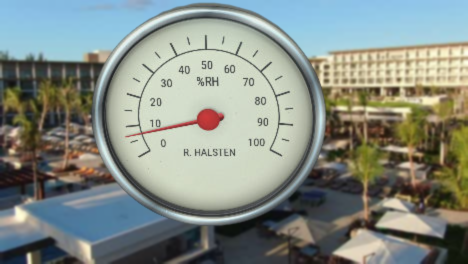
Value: 7.5,%
